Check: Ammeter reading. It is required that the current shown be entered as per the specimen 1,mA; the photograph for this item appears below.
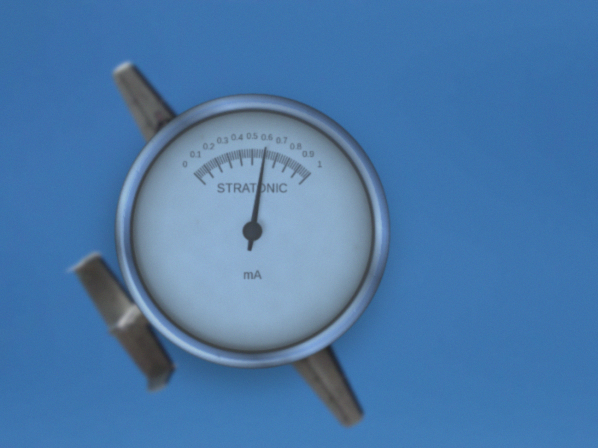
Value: 0.6,mA
